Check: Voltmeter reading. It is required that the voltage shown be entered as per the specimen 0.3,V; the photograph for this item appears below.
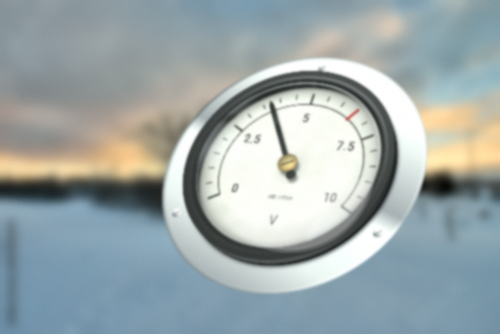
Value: 3.75,V
